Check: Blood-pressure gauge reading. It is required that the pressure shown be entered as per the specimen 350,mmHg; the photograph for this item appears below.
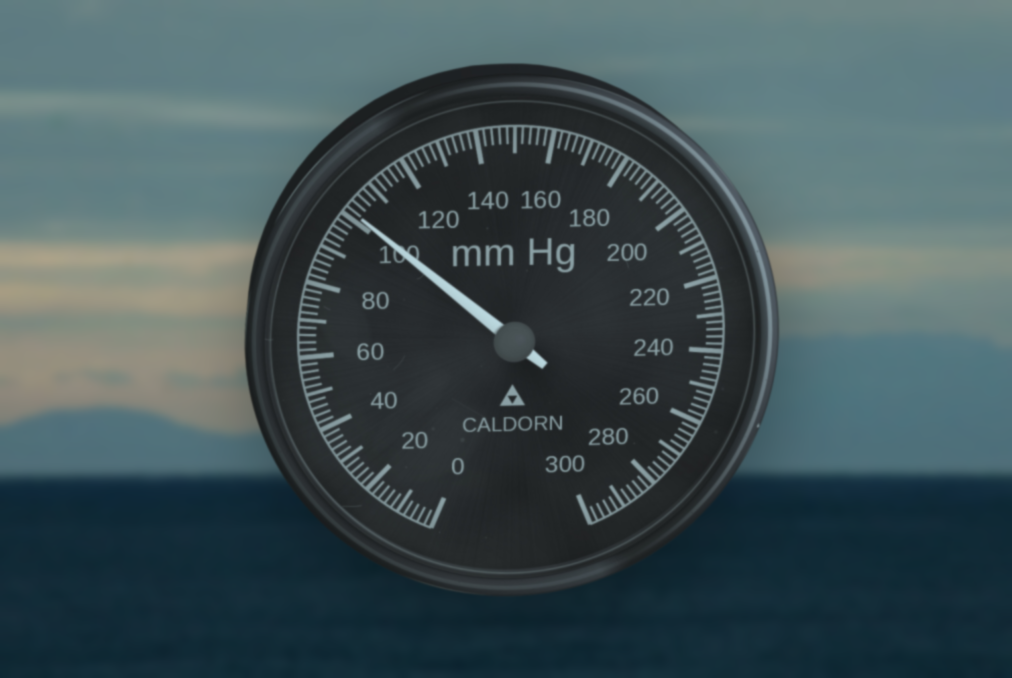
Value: 102,mmHg
